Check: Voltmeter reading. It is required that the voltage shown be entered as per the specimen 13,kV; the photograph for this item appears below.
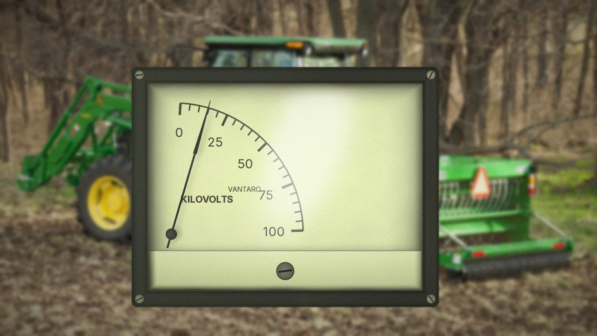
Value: 15,kV
